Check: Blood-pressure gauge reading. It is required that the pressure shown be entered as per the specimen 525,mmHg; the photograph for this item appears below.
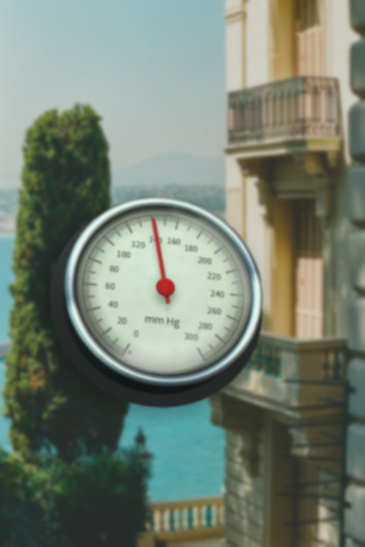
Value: 140,mmHg
